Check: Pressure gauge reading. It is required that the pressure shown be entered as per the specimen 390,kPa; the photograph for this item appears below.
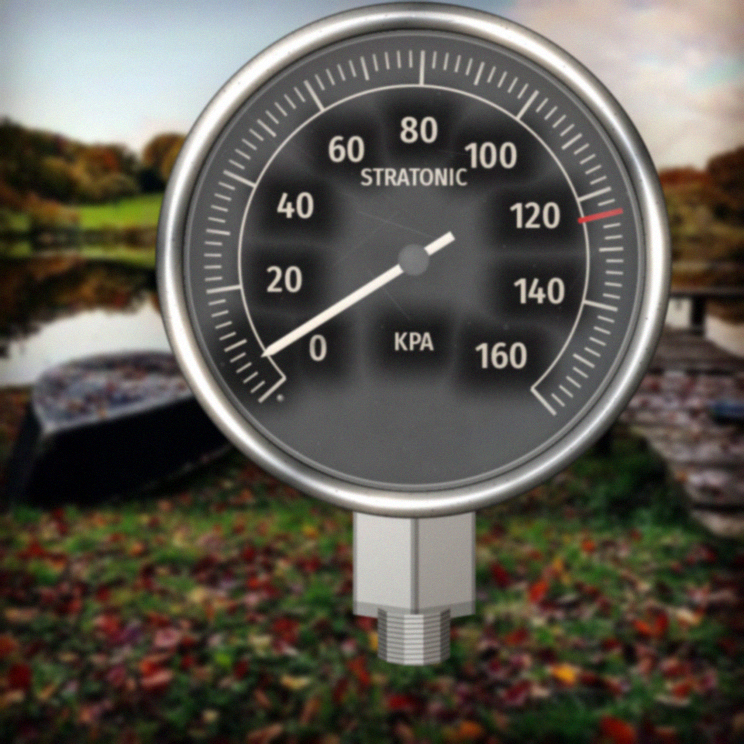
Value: 6,kPa
